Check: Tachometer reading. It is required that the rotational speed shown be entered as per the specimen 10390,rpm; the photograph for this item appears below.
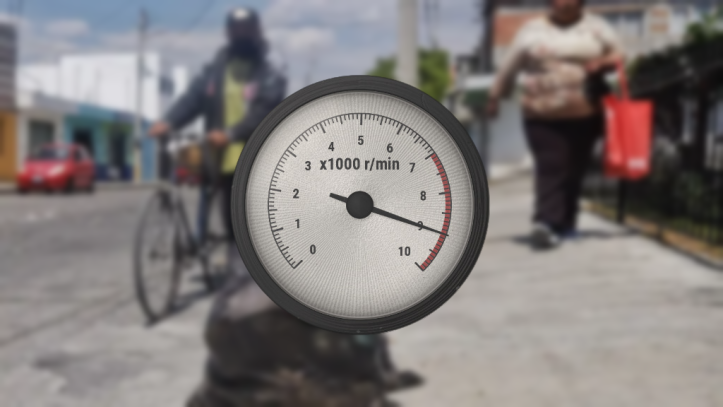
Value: 9000,rpm
